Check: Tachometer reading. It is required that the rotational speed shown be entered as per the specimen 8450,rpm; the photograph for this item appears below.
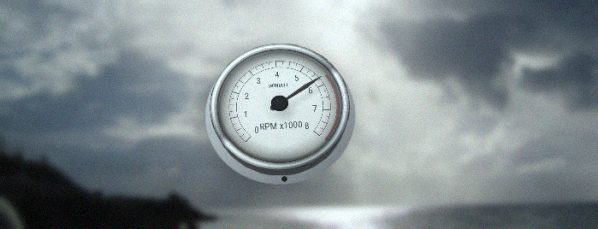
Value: 5750,rpm
